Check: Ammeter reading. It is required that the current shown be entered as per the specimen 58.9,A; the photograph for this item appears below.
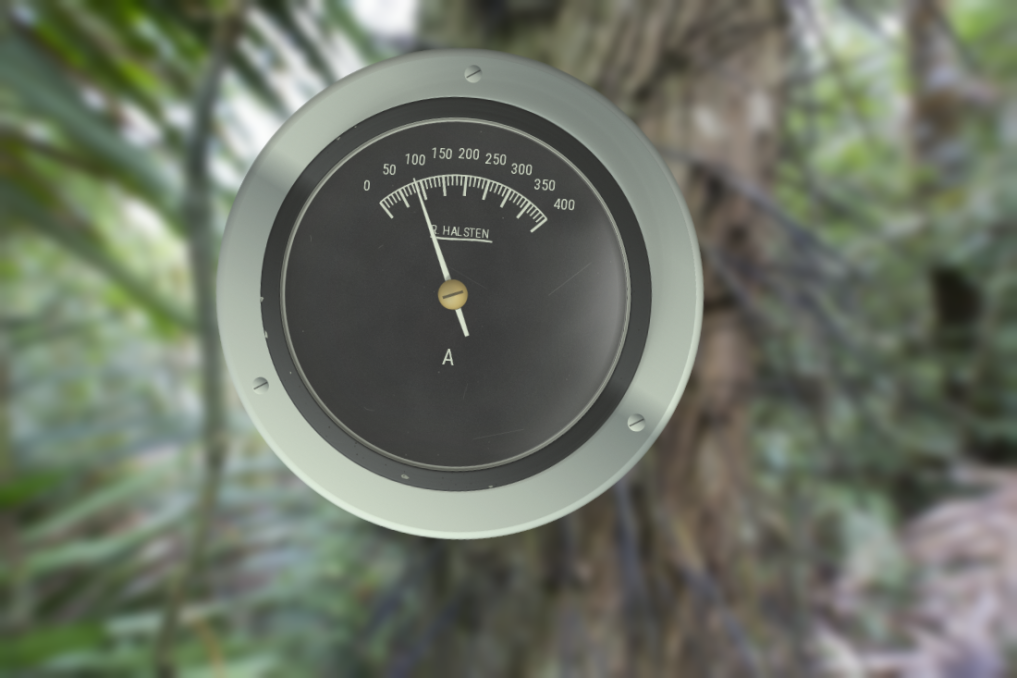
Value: 90,A
